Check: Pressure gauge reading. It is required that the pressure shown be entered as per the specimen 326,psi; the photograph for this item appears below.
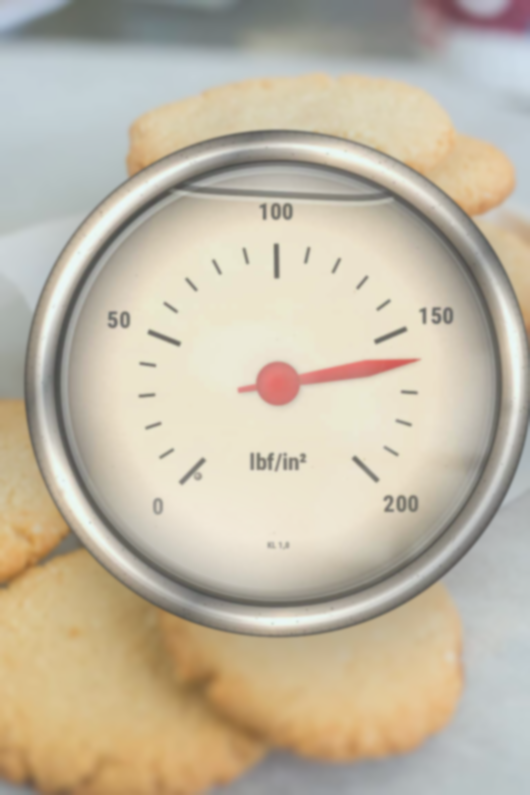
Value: 160,psi
